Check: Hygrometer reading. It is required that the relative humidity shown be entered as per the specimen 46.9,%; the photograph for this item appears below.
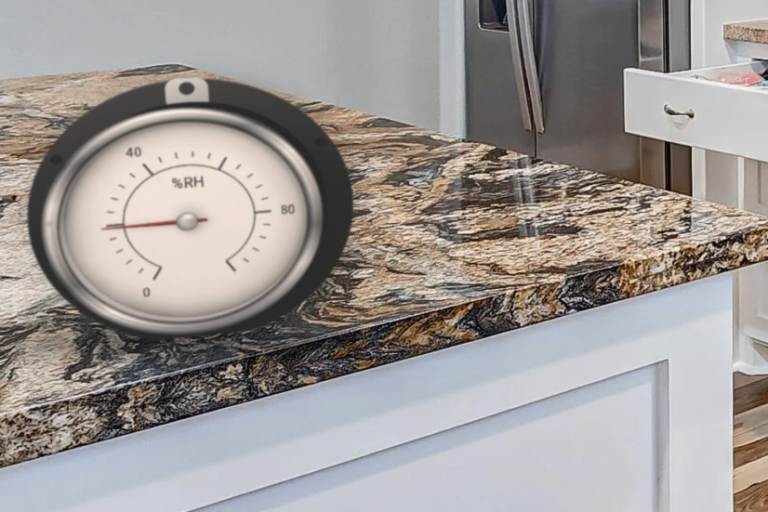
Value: 20,%
